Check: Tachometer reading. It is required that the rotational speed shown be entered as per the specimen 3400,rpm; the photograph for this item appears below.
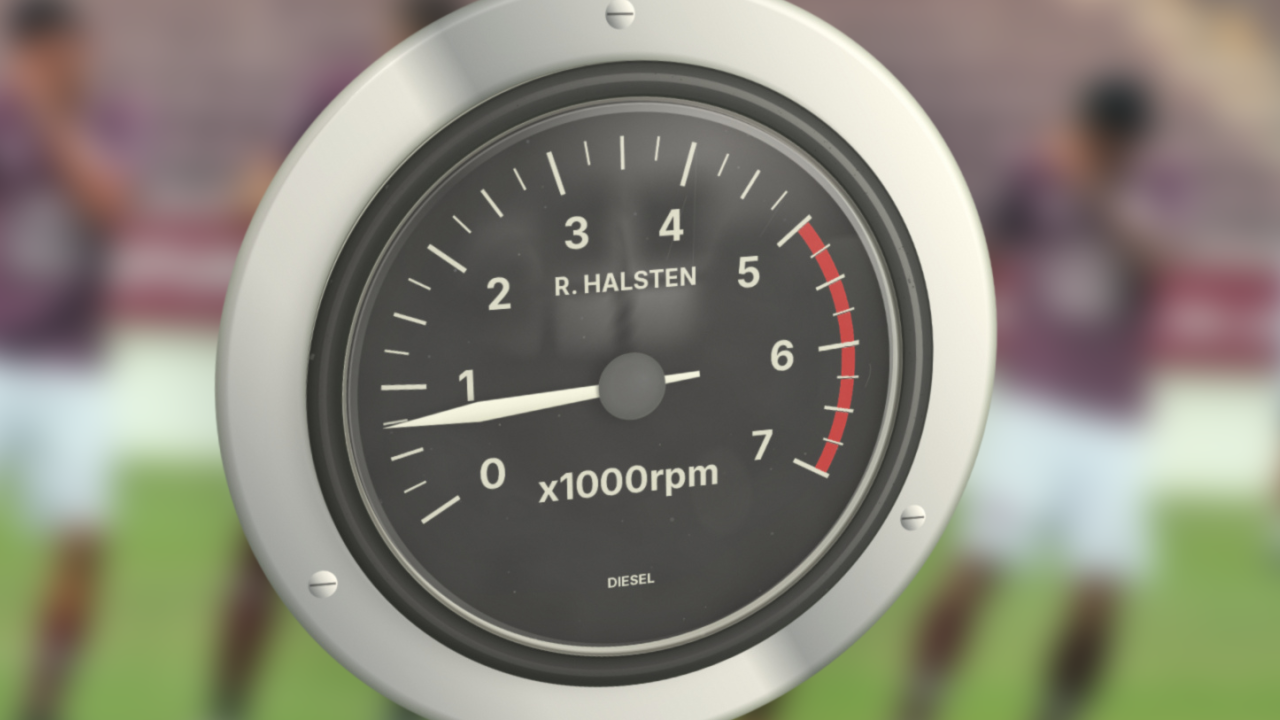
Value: 750,rpm
